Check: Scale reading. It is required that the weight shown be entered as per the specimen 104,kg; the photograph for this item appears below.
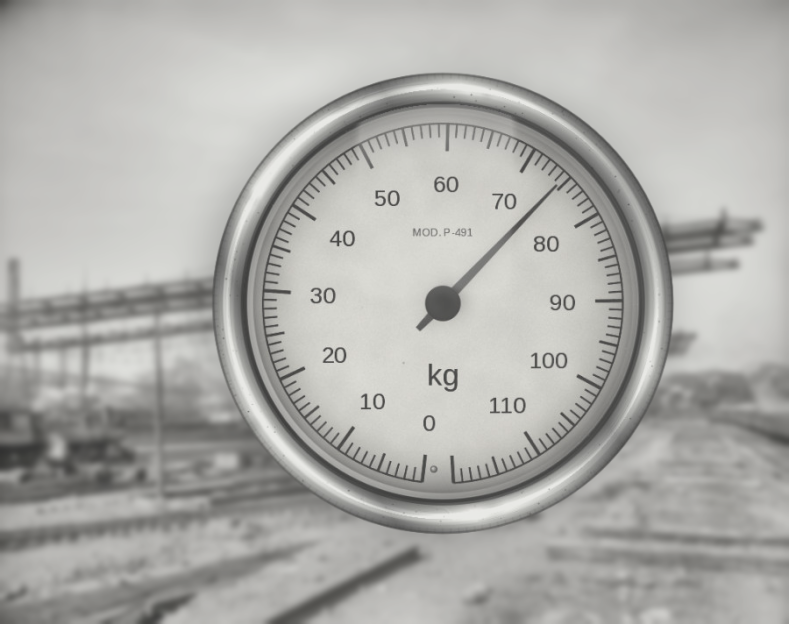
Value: 74.5,kg
